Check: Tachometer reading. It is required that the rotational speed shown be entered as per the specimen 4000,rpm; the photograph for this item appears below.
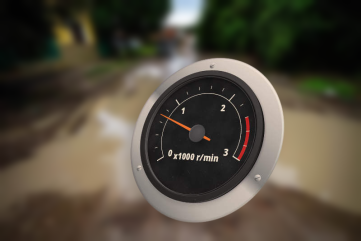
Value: 700,rpm
